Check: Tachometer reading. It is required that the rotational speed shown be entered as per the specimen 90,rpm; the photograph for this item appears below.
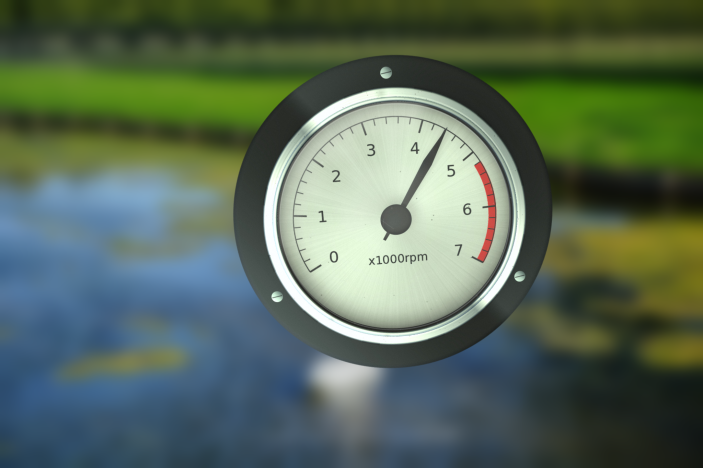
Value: 4400,rpm
